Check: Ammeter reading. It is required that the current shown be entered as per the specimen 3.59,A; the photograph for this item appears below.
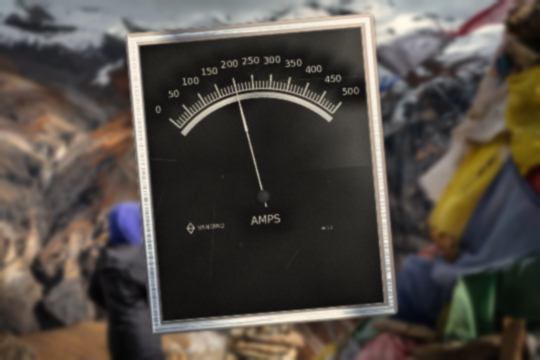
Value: 200,A
